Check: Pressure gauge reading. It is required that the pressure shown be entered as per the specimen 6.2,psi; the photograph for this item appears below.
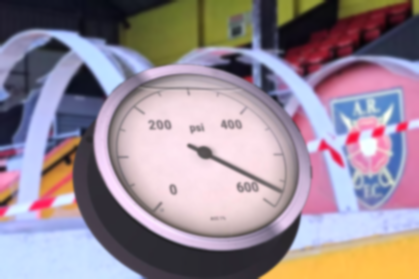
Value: 575,psi
